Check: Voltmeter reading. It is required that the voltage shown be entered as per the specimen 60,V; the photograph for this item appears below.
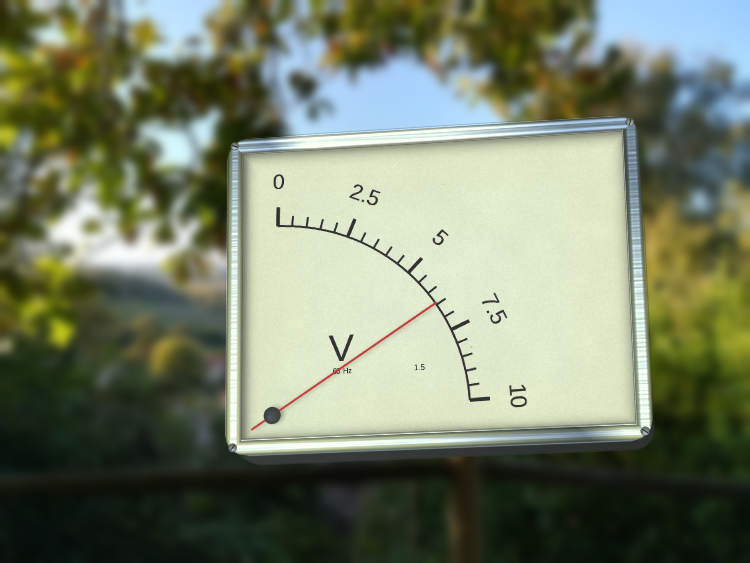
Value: 6.5,V
